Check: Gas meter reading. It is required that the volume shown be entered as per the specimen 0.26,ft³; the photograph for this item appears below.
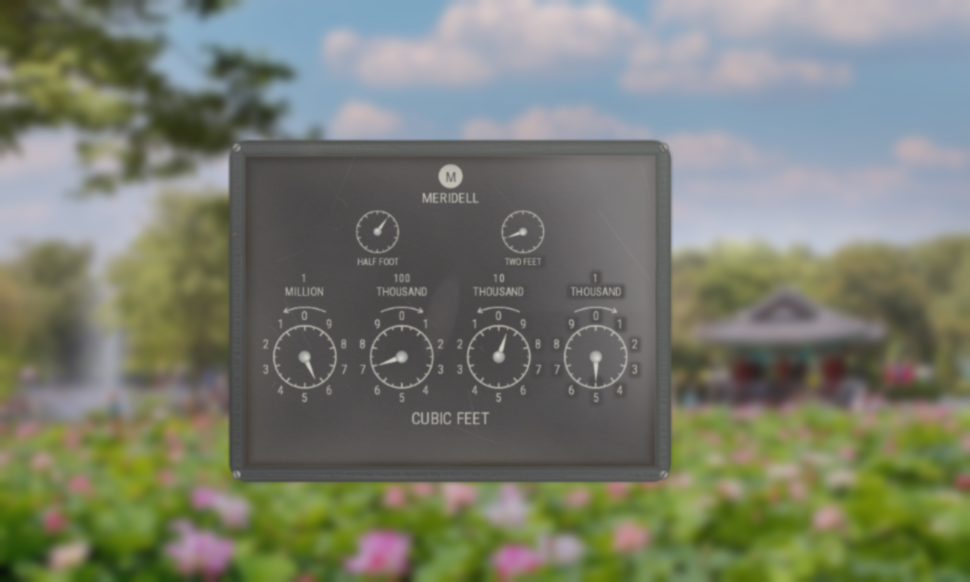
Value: 569500,ft³
